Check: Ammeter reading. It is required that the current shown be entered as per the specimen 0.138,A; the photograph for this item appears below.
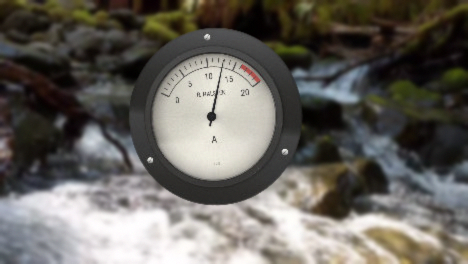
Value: 13,A
